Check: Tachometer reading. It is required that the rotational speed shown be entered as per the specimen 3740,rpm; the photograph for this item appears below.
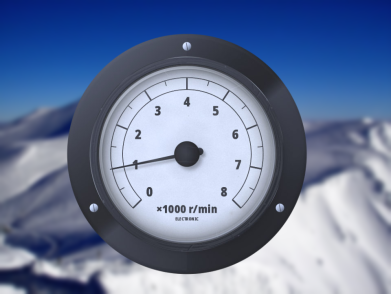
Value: 1000,rpm
